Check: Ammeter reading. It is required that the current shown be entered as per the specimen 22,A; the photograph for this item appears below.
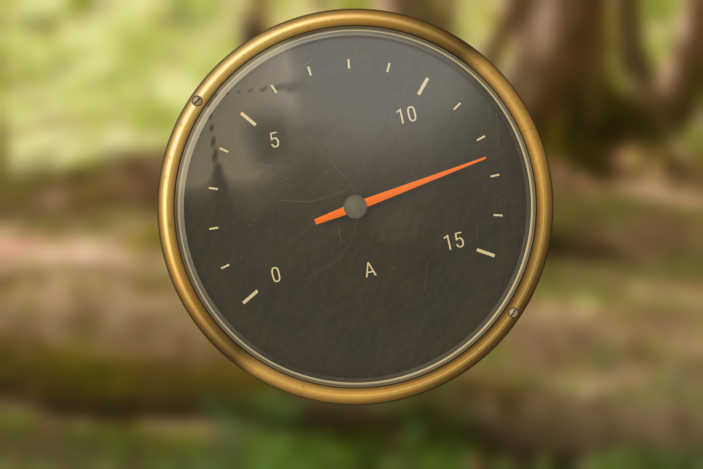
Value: 12.5,A
